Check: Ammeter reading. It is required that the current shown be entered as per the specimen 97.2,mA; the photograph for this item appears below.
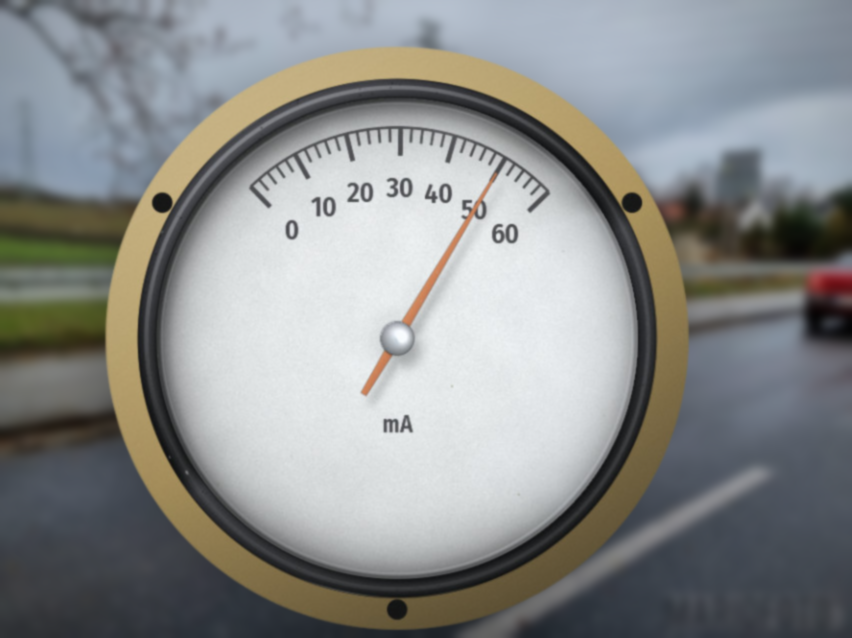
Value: 50,mA
